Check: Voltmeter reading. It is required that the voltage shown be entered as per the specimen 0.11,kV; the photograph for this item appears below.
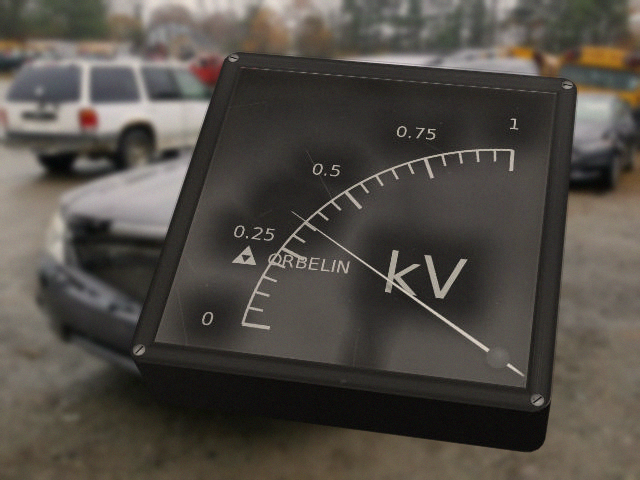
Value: 0.35,kV
